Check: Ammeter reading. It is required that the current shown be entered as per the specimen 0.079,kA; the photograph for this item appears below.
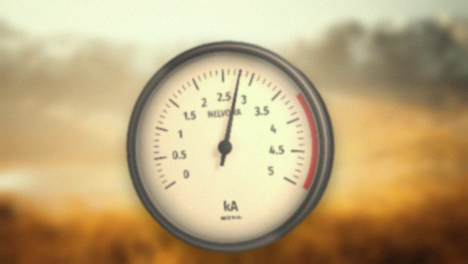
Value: 2.8,kA
